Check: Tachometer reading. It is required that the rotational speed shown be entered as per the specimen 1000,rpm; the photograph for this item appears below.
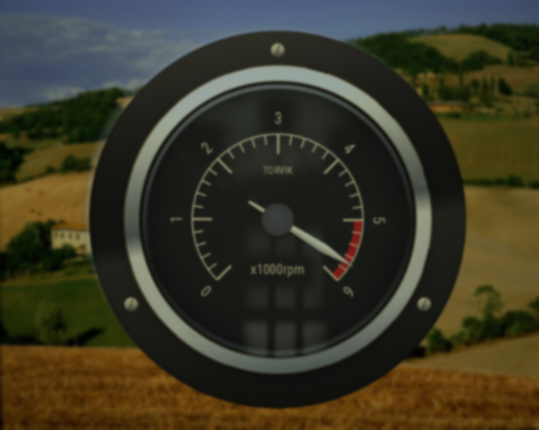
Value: 5700,rpm
